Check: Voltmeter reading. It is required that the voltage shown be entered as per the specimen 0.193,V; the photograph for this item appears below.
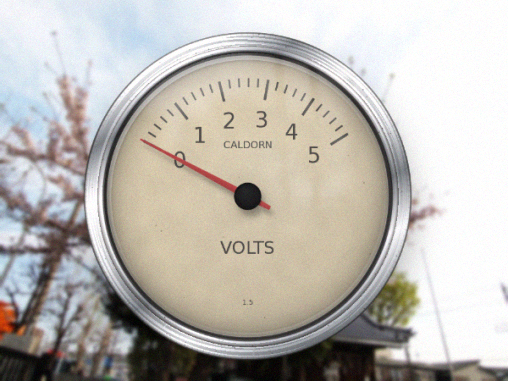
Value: 0,V
